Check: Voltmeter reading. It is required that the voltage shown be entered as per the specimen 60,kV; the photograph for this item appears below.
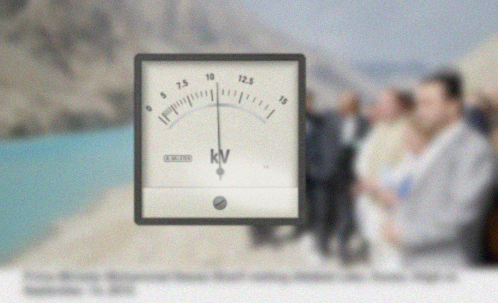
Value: 10.5,kV
